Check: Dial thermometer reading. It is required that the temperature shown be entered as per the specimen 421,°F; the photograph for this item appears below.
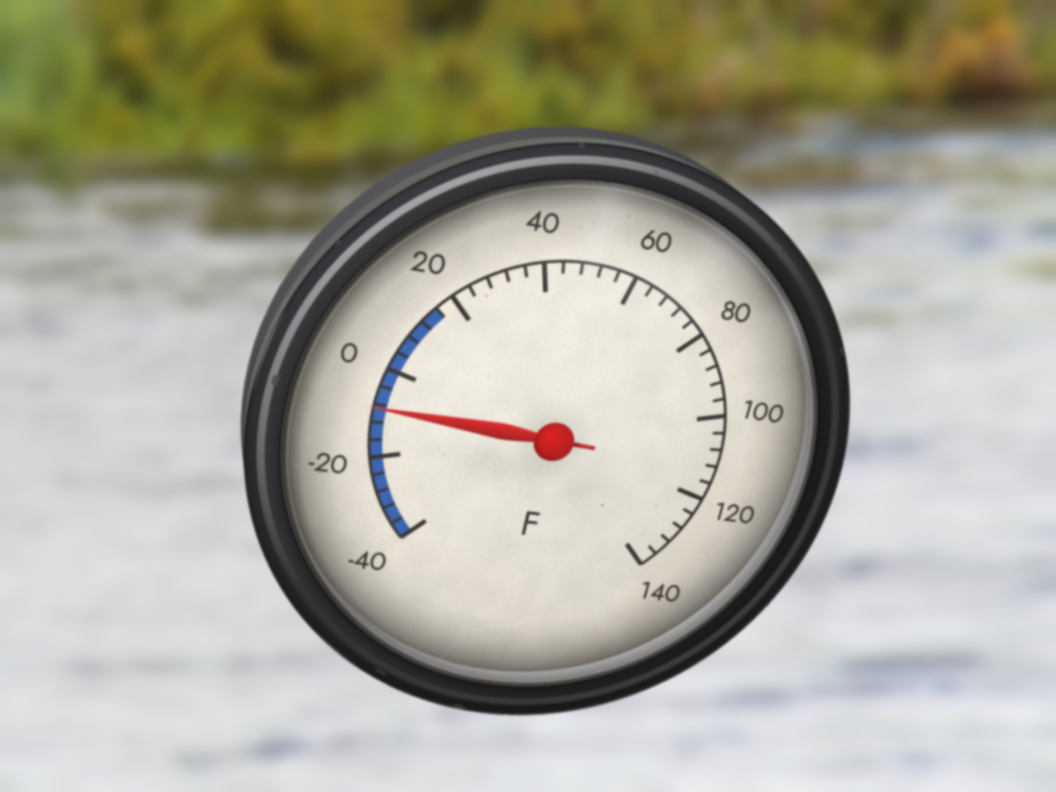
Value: -8,°F
